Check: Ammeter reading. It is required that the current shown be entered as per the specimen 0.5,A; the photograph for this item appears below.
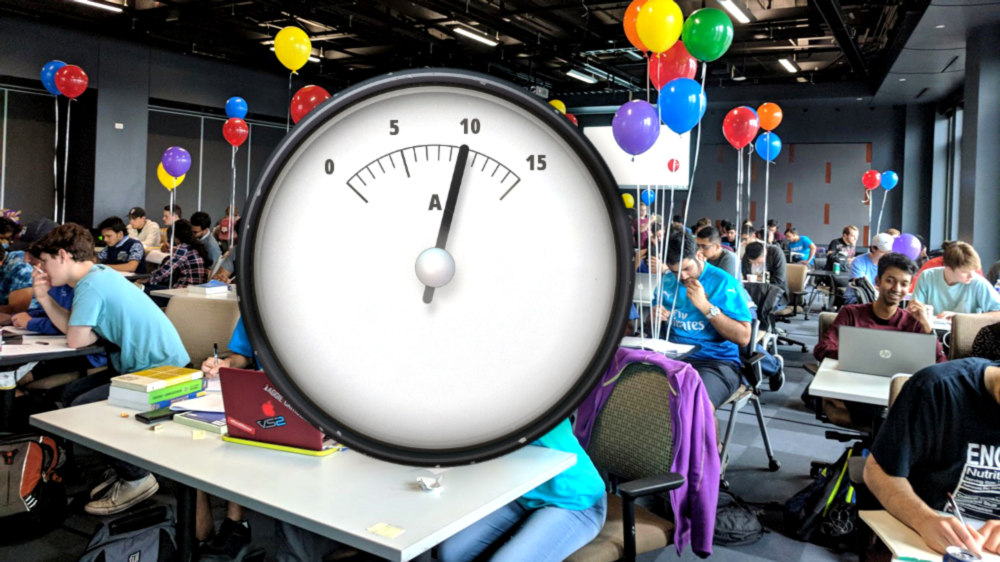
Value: 10,A
